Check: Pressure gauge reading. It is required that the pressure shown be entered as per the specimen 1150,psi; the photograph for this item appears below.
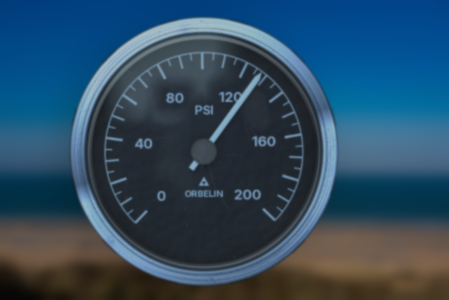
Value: 127.5,psi
